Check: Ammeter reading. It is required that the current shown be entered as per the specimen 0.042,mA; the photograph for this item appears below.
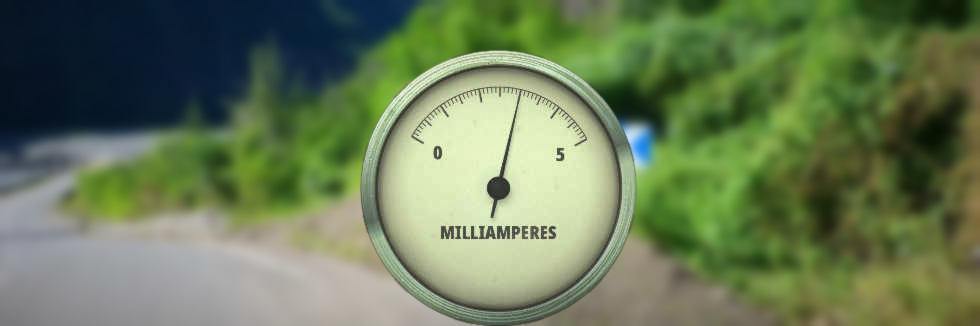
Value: 3,mA
